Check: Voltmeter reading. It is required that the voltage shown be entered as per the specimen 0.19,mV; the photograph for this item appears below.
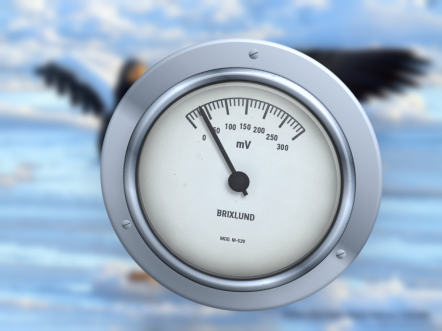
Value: 40,mV
